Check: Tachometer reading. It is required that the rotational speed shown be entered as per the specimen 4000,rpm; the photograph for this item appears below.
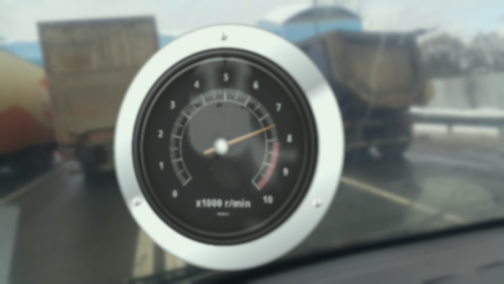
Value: 7500,rpm
